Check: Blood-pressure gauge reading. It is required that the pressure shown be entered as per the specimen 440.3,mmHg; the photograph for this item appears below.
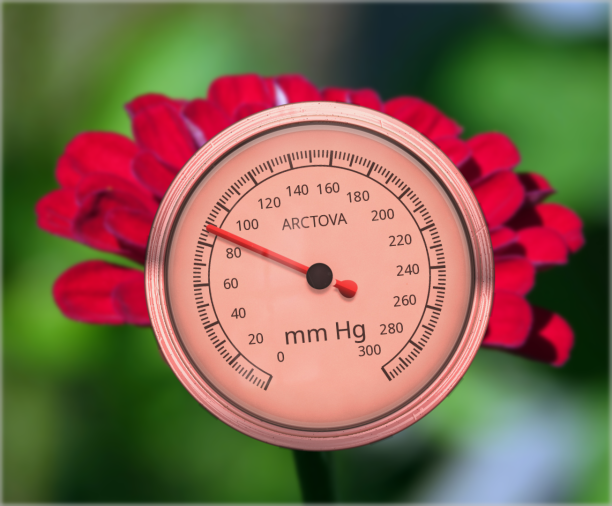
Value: 88,mmHg
